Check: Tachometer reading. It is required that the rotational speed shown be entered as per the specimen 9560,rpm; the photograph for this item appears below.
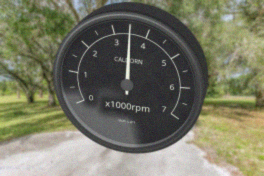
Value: 3500,rpm
